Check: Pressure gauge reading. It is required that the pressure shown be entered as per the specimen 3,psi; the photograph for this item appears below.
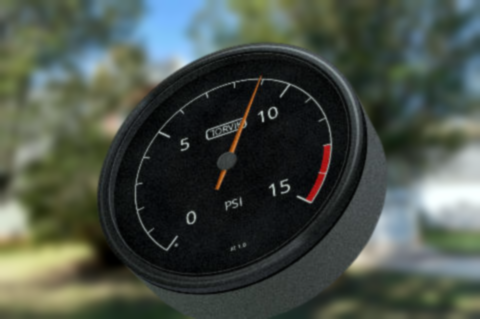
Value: 9,psi
